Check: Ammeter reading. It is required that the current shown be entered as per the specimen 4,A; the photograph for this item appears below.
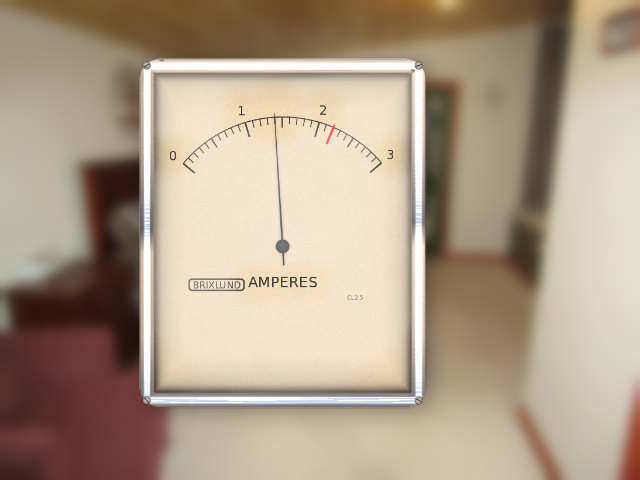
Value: 1.4,A
